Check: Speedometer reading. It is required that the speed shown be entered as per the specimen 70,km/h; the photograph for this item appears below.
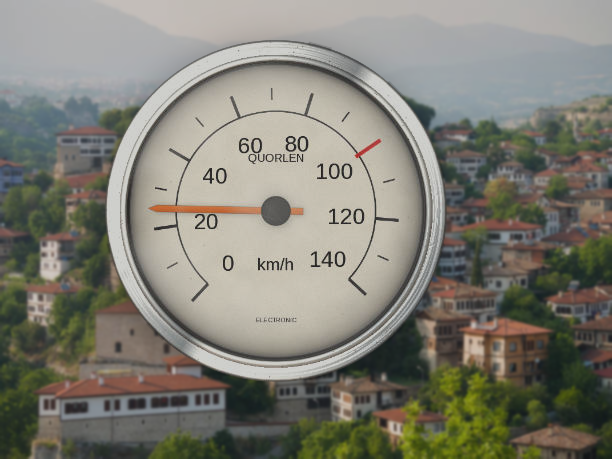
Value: 25,km/h
